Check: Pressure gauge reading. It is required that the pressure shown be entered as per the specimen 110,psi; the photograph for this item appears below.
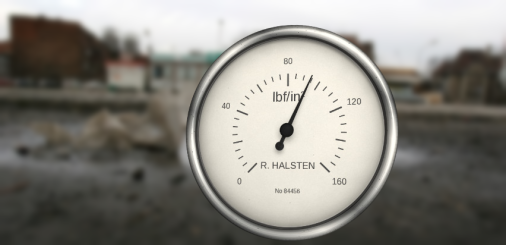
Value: 95,psi
